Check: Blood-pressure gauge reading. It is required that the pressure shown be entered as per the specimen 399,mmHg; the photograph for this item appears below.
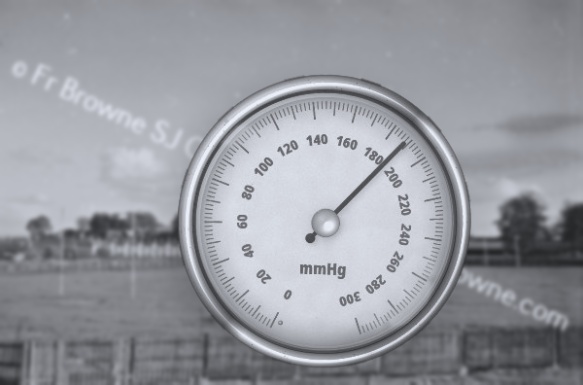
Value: 188,mmHg
